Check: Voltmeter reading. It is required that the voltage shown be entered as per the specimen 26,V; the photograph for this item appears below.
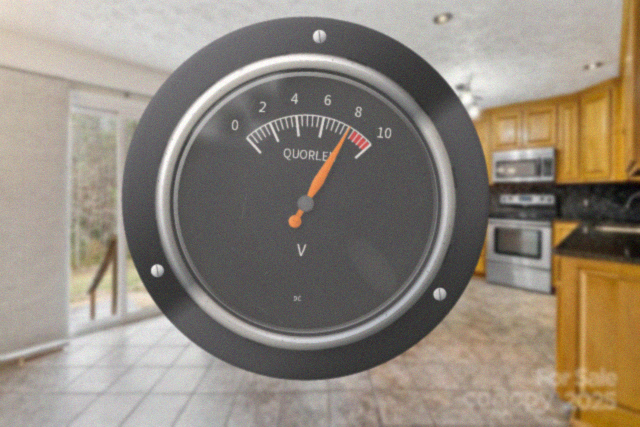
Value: 8,V
